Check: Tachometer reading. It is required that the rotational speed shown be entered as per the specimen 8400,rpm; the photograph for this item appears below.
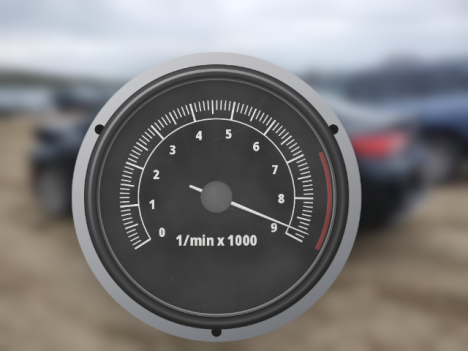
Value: 8800,rpm
